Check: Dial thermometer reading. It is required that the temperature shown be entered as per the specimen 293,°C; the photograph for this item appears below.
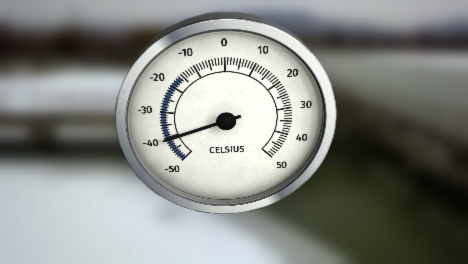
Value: -40,°C
